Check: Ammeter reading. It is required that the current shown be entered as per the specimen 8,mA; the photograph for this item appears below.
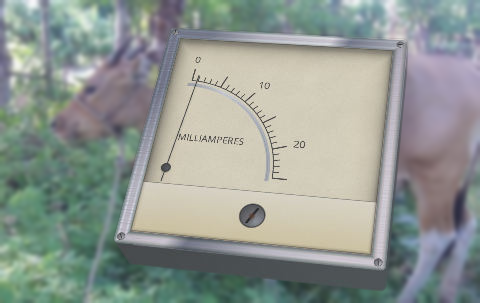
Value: 1,mA
